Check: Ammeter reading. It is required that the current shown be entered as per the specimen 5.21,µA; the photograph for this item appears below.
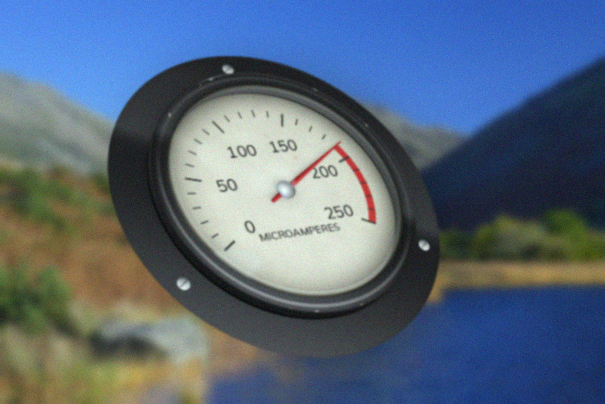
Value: 190,µA
